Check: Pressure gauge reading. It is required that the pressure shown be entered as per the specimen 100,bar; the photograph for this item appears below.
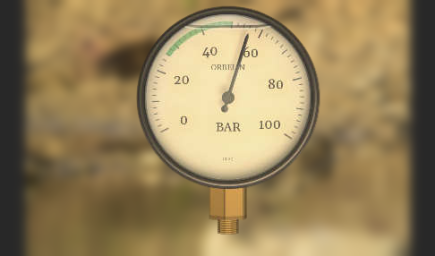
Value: 56,bar
